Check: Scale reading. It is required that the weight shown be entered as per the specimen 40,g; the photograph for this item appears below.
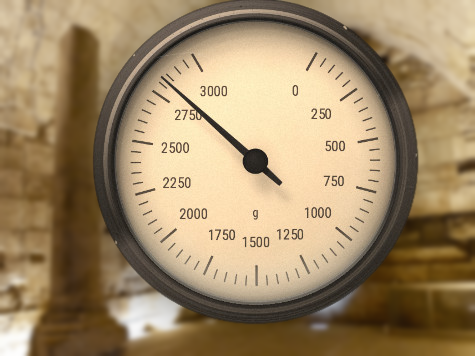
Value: 2825,g
